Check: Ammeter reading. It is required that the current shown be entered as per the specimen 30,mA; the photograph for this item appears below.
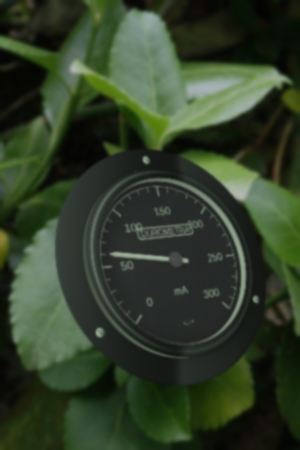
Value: 60,mA
